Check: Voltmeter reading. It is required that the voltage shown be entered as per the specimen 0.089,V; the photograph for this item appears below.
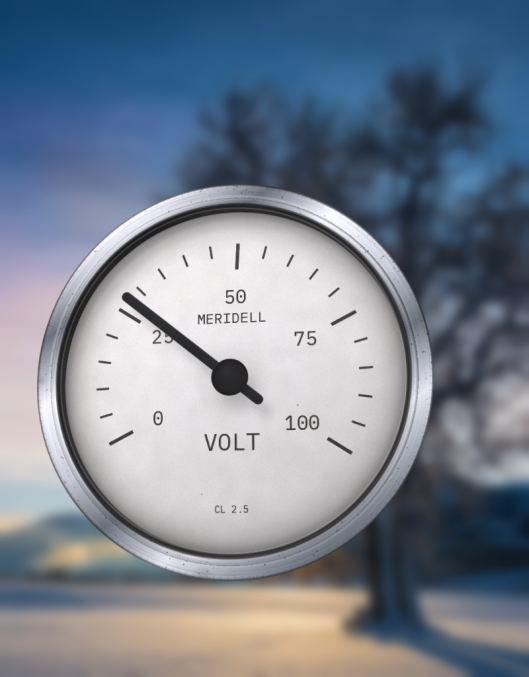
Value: 27.5,V
